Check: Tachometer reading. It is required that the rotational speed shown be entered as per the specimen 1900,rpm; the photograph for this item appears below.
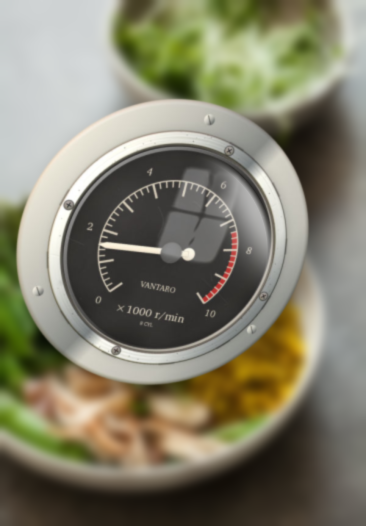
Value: 1600,rpm
